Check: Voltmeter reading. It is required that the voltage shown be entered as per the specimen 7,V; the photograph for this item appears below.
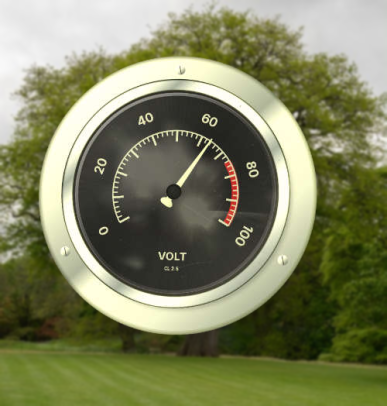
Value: 64,V
